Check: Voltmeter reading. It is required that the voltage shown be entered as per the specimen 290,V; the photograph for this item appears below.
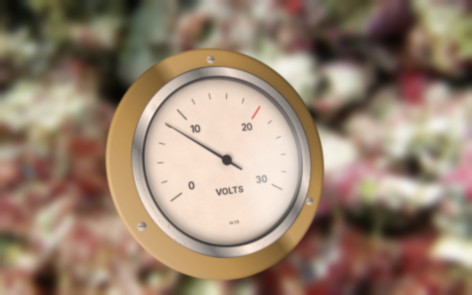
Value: 8,V
